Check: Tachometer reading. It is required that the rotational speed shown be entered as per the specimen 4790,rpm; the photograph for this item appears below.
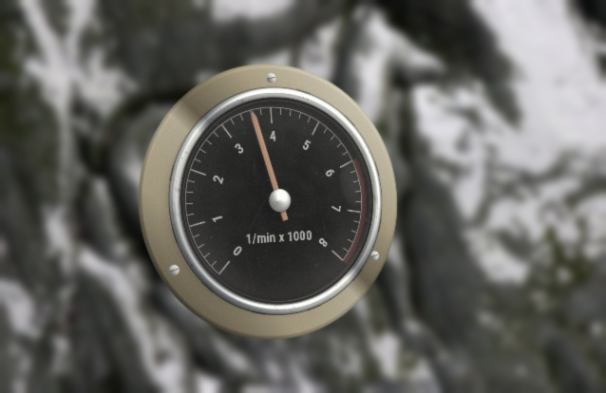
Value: 3600,rpm
